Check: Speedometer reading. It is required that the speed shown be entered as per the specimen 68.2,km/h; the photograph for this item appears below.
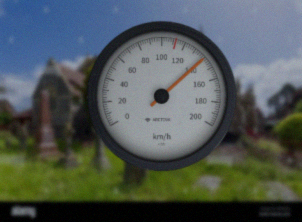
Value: 140,km/h
